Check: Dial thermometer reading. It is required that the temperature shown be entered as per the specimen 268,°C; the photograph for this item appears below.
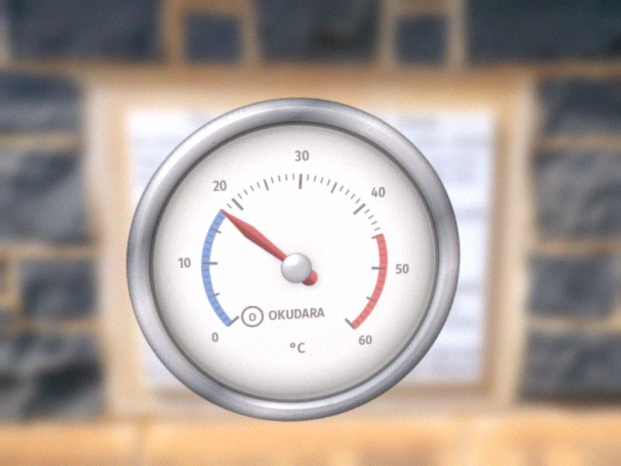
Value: 18,°C
